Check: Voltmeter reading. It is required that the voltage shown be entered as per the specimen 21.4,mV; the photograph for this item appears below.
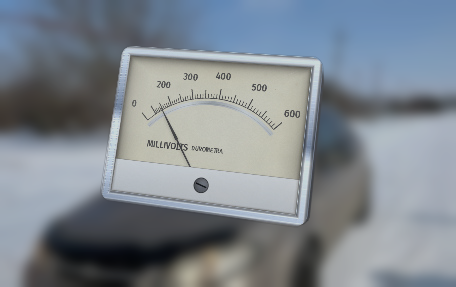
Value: 150,mV
